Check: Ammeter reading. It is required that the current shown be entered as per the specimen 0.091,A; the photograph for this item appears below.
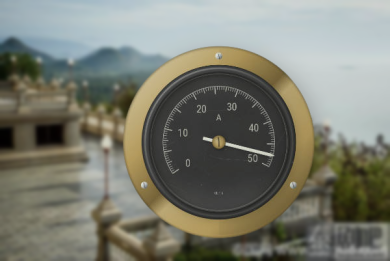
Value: 47.5,A
